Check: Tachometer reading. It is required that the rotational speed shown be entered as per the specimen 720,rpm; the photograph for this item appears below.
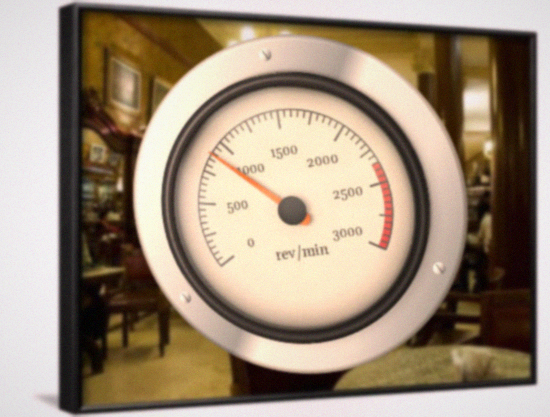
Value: 900,rpm
